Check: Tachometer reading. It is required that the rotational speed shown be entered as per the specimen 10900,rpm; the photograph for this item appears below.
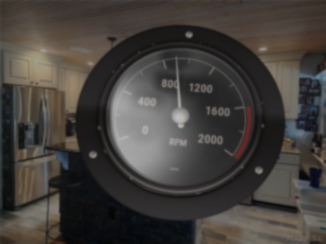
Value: 900,rpm
